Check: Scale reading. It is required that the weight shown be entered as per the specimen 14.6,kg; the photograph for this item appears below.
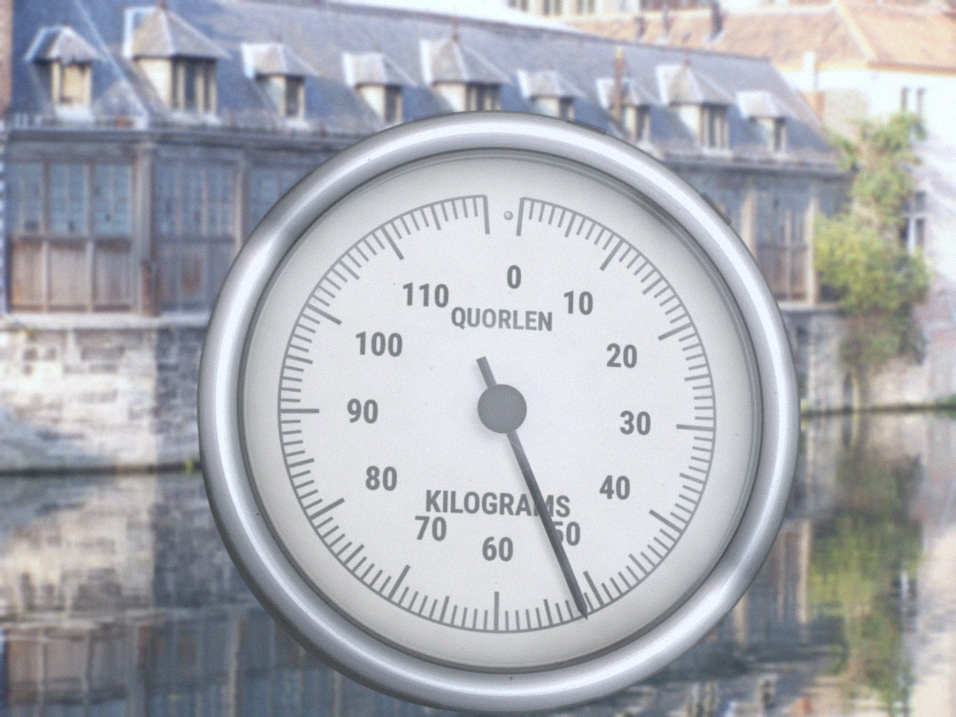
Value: 52,kg
